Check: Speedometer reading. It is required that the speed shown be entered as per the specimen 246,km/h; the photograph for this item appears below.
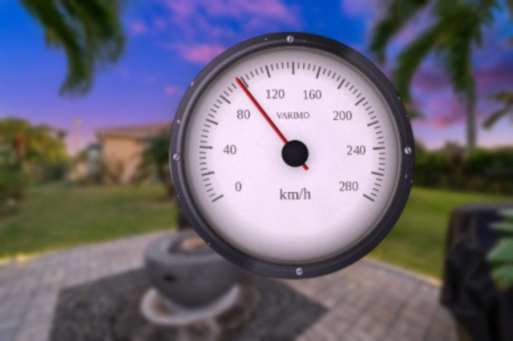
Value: 96,km/h
